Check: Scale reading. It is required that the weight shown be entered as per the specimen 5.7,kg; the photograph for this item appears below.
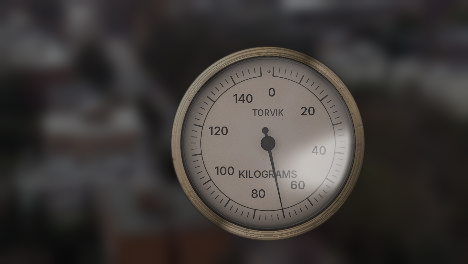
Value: 70,kg
